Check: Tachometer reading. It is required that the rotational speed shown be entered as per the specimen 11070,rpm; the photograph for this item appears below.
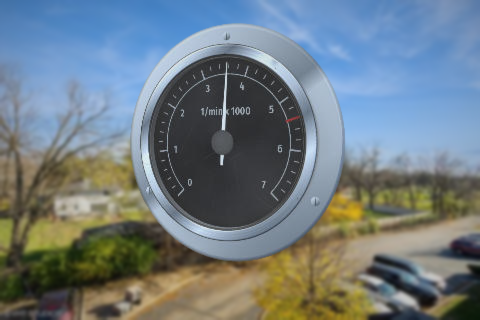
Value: 3600,rpm
